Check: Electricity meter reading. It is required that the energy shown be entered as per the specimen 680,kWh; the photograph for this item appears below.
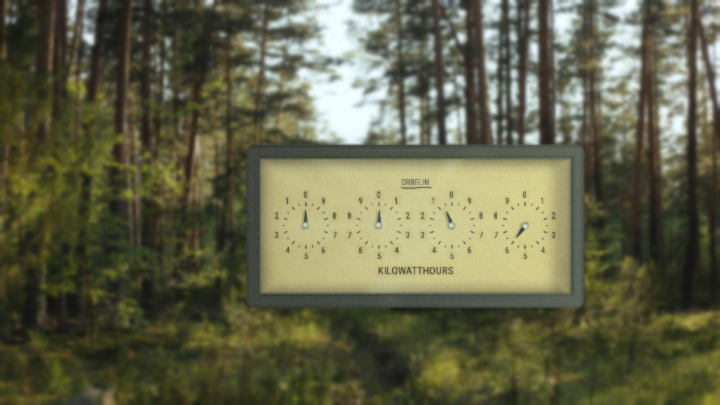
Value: 6,kWh
